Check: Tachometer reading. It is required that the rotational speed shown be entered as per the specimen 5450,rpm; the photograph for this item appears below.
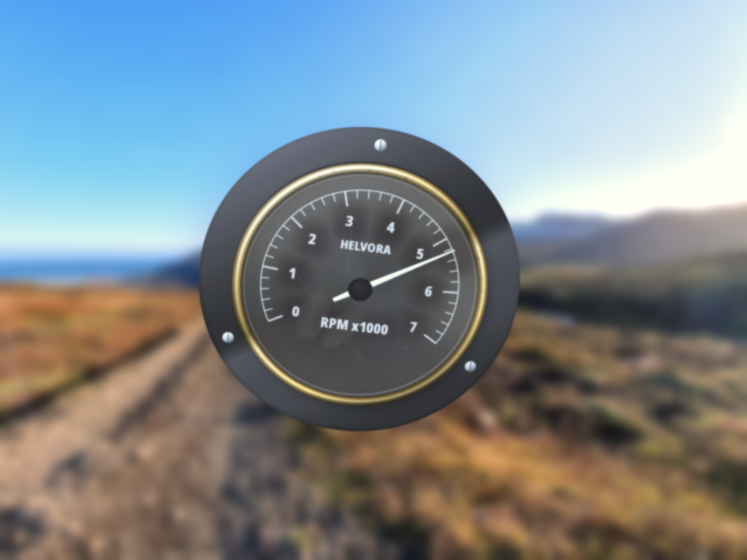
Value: 5200,rpm
